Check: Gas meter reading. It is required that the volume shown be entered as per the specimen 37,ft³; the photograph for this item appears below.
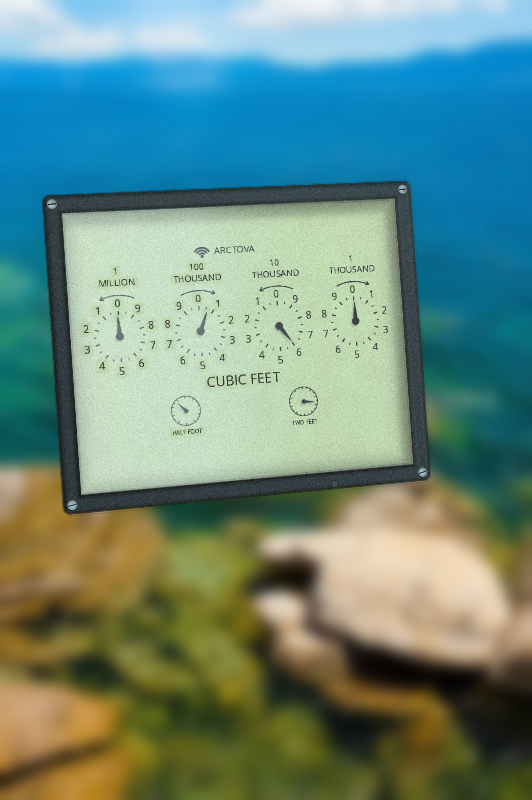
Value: 6000,ft³
